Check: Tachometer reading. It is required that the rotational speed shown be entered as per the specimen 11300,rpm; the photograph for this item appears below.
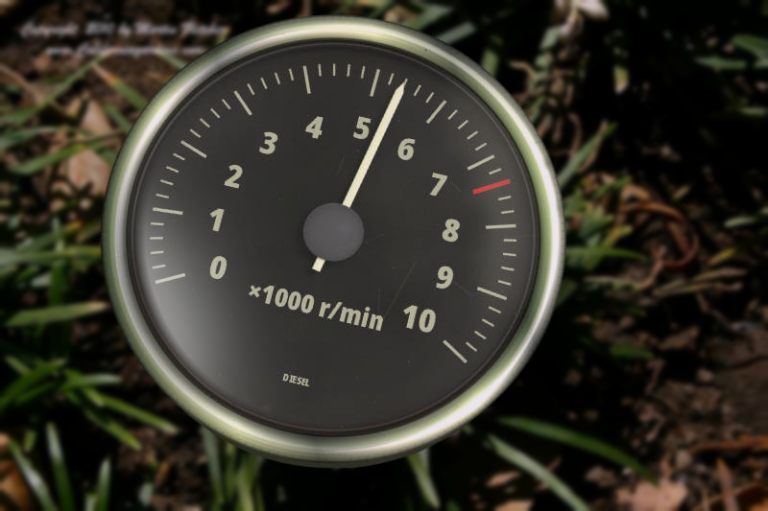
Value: 5400,rpm
